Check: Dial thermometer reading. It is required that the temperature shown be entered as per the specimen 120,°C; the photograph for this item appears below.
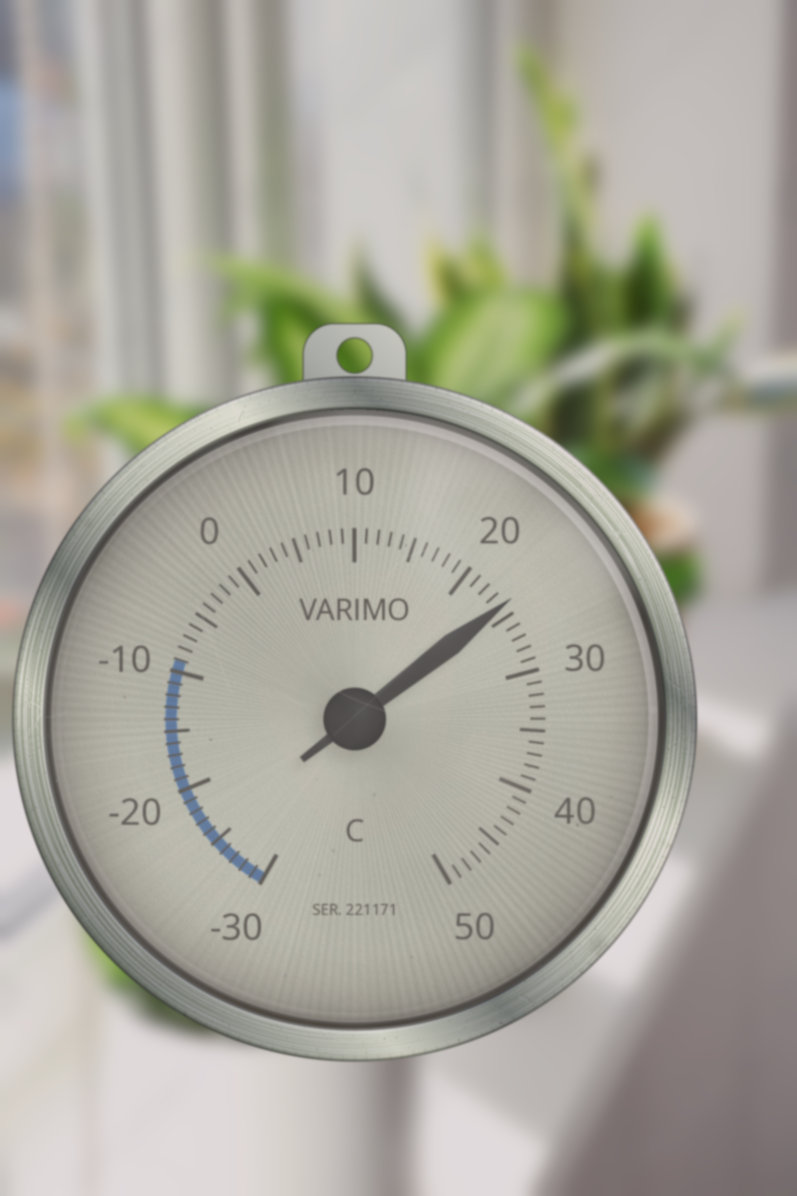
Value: 24,°C
